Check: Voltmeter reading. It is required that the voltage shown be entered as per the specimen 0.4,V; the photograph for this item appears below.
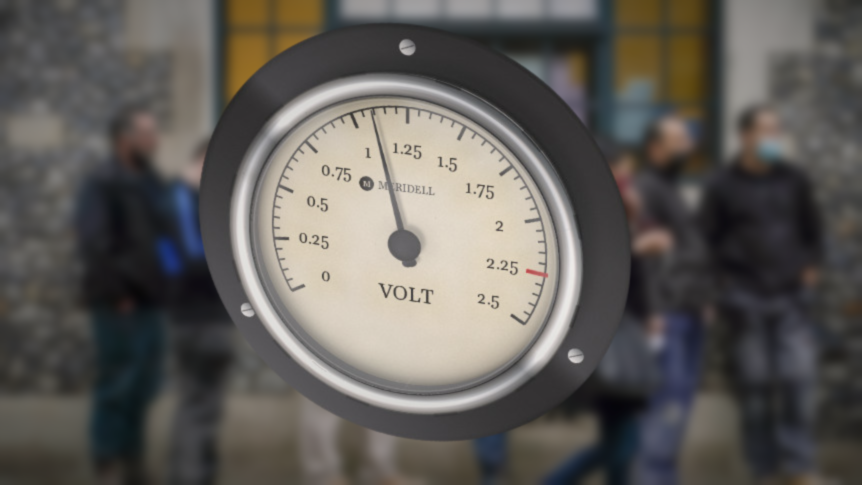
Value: 1.1,V
